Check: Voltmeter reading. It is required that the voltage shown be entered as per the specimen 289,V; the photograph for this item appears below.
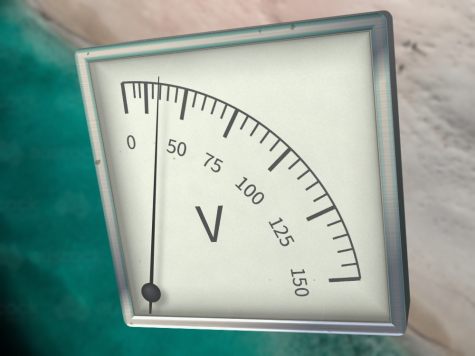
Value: 35,V
